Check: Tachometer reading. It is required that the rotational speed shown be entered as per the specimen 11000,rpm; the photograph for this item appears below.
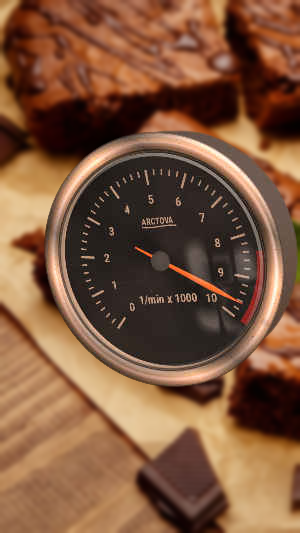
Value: 9600,rpm
